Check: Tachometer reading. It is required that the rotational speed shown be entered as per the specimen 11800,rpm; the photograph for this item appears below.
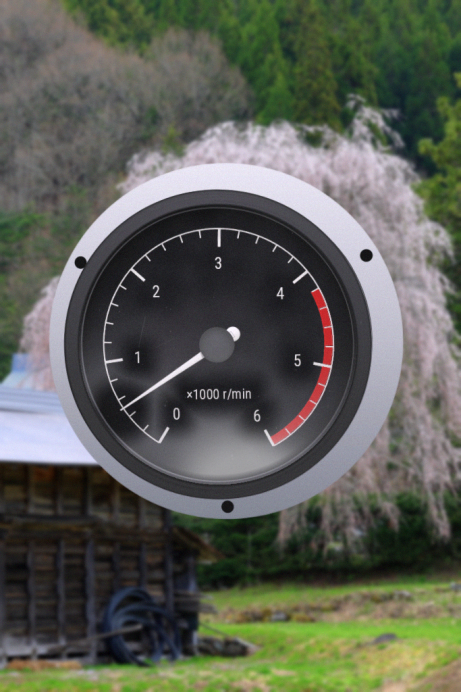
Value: 500,rpm
